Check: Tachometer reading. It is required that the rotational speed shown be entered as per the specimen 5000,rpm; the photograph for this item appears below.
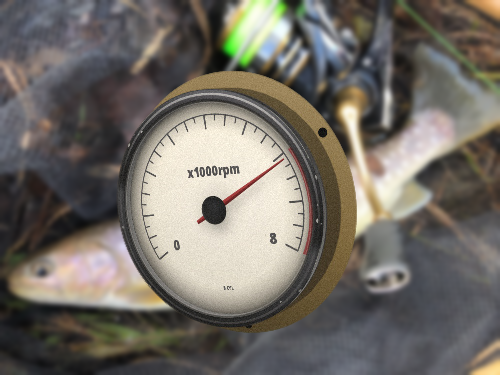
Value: 6125,rpm
